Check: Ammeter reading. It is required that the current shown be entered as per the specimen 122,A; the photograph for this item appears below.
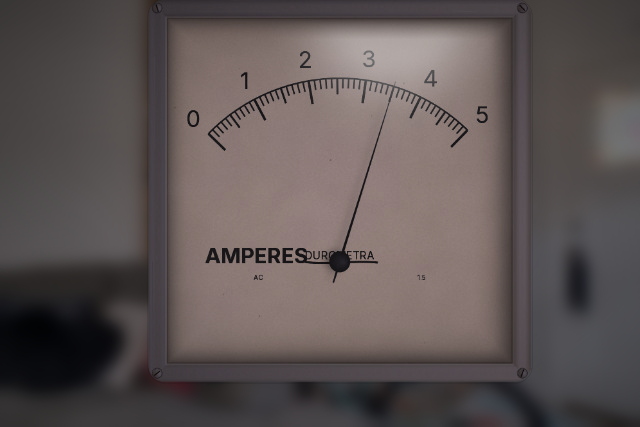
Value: 3.5,A
